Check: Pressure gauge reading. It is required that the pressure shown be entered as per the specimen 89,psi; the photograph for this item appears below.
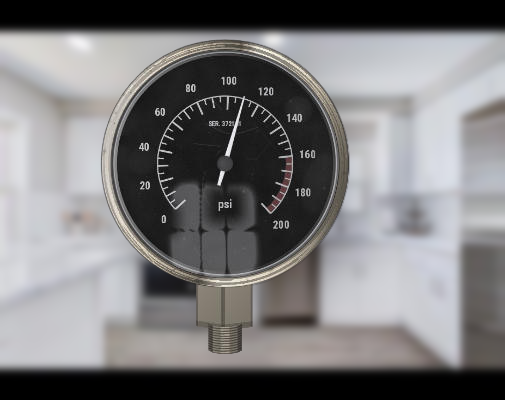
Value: 110,psi
